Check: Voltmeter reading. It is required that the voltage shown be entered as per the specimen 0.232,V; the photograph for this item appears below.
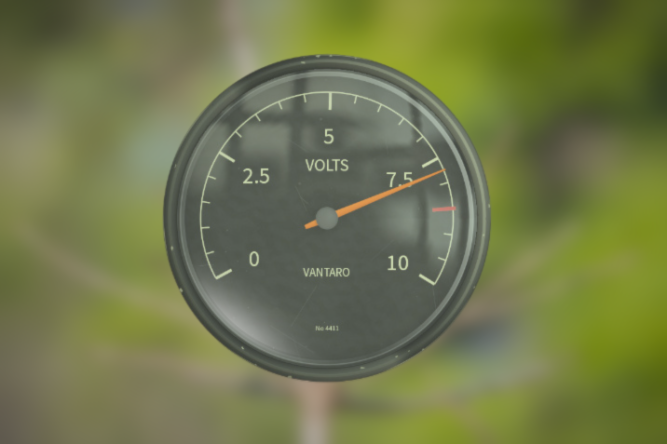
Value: 7.75,V
